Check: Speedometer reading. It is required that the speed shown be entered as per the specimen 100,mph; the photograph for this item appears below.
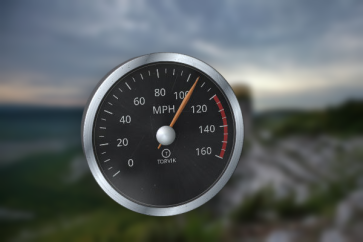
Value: 105,mph
